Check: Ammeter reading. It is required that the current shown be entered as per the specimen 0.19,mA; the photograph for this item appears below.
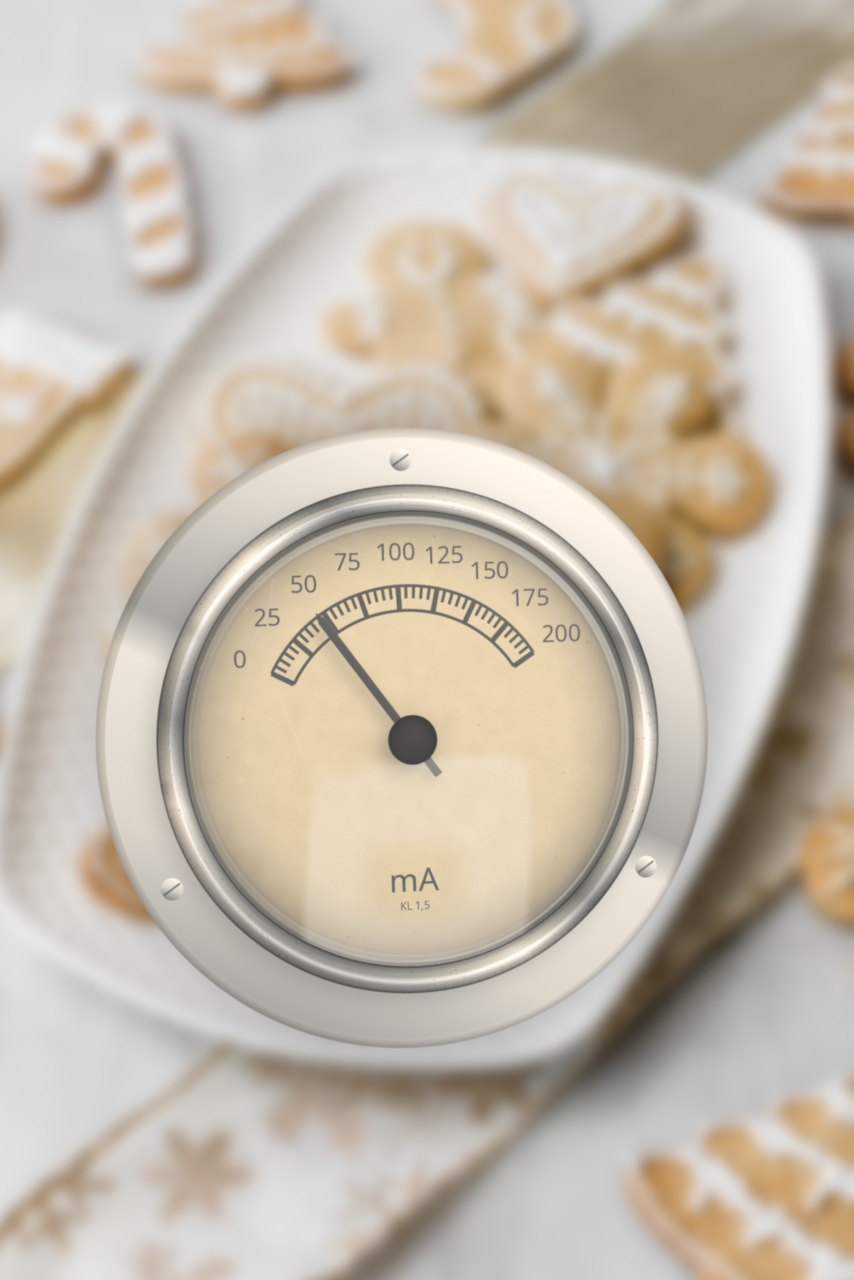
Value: 45,mA
